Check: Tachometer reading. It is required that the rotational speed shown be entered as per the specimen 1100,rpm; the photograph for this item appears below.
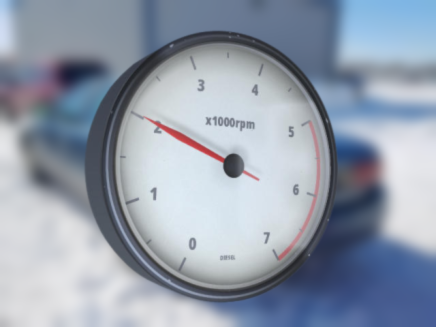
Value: 2000,rpm
